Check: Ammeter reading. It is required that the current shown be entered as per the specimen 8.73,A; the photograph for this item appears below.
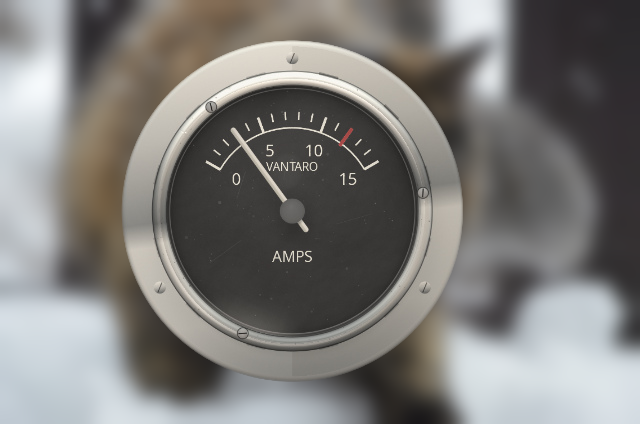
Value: 3,A
